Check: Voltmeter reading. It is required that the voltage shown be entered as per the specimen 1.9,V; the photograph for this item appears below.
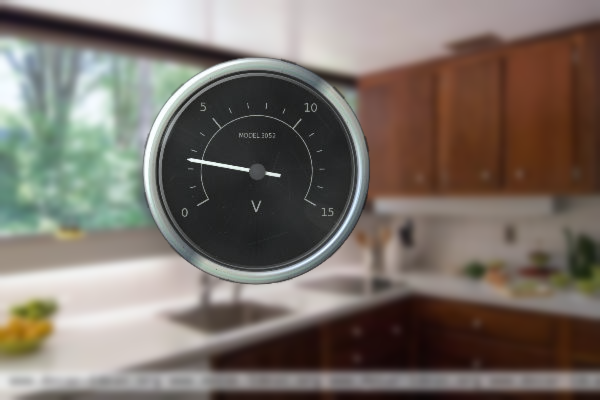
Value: 2.5,V
